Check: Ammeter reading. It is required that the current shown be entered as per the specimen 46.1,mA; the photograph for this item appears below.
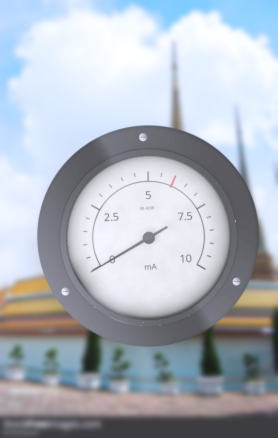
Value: 0,mA
